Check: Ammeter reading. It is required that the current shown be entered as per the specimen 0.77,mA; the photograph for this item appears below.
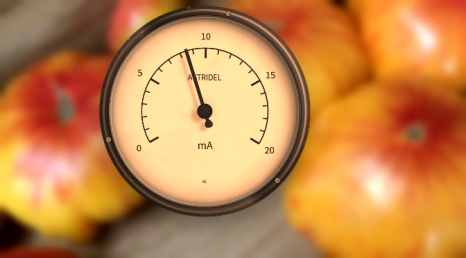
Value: 8.5,mA
